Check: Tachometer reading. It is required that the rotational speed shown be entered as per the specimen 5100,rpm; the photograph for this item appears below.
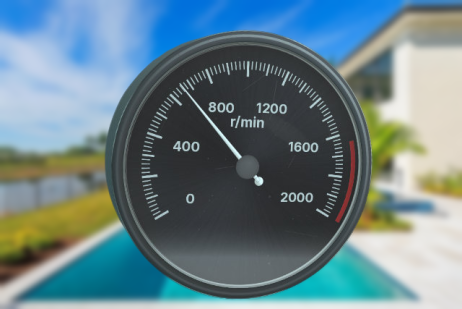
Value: 660,rpm
